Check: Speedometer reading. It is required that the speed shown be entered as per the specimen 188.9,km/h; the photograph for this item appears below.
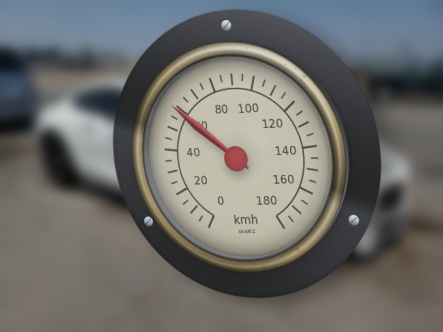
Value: 60,km/h
